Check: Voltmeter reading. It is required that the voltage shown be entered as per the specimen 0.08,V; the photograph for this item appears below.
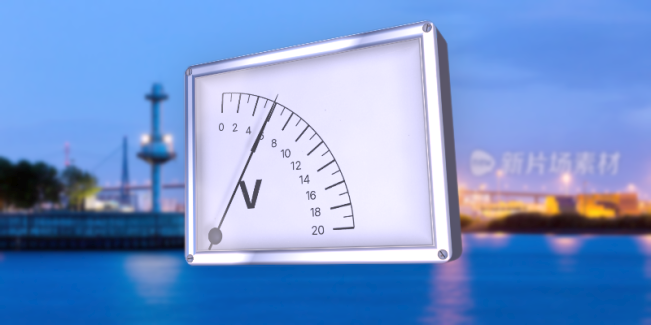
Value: 6,V
